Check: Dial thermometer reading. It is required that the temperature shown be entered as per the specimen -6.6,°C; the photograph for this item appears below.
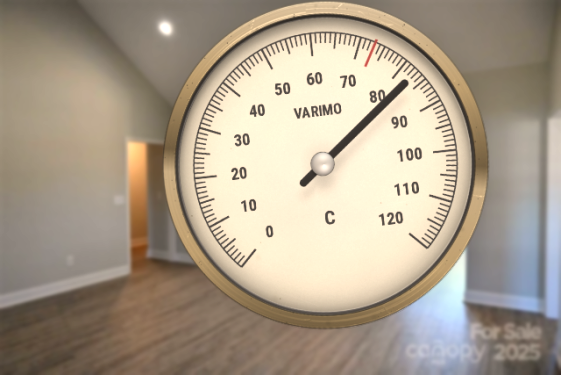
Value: 83,°C
